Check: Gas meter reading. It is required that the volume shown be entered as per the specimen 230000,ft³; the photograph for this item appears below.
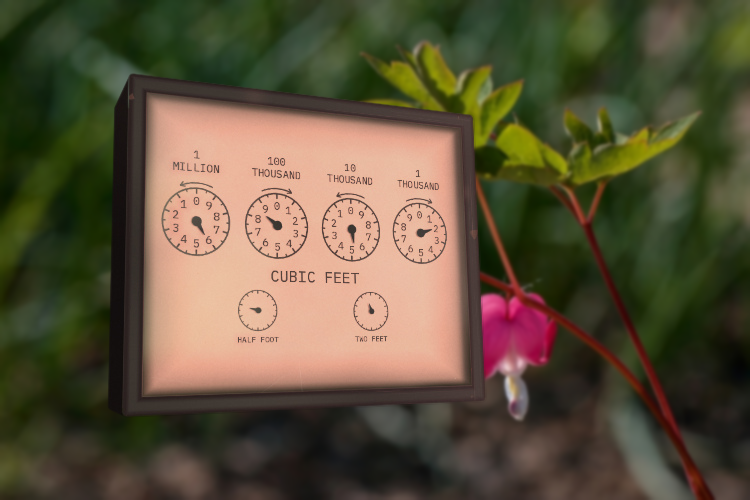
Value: 585200,ft³
